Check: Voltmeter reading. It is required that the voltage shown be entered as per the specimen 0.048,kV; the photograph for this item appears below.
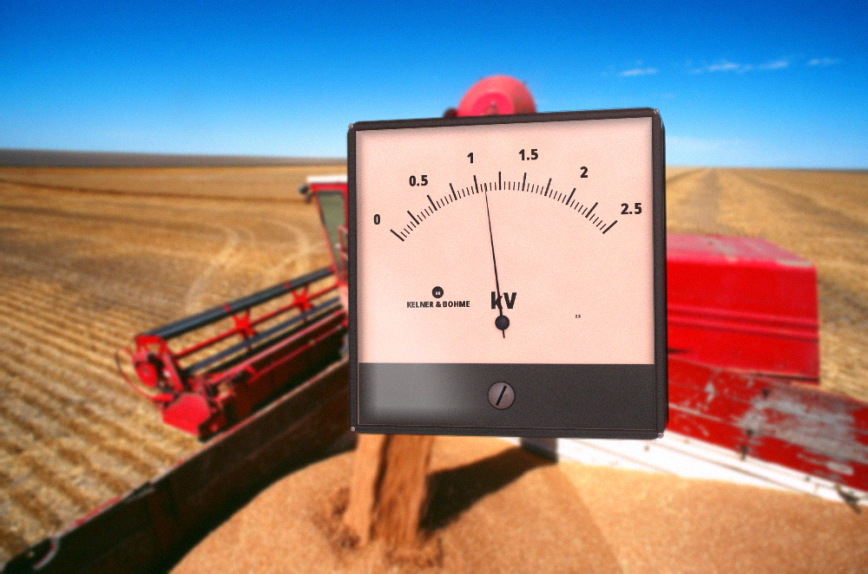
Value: 1.1,kV
